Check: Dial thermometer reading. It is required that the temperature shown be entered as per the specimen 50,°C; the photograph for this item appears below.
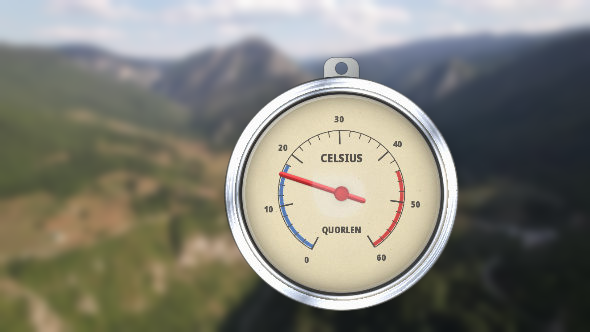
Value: 16,°C
